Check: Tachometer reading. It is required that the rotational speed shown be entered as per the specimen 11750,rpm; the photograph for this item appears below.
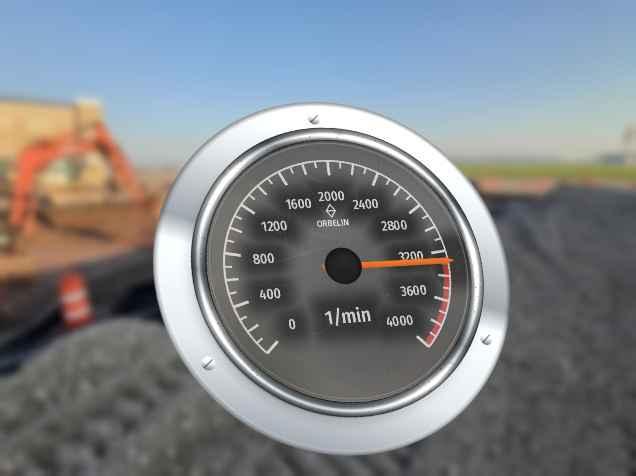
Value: 3300,rpm
